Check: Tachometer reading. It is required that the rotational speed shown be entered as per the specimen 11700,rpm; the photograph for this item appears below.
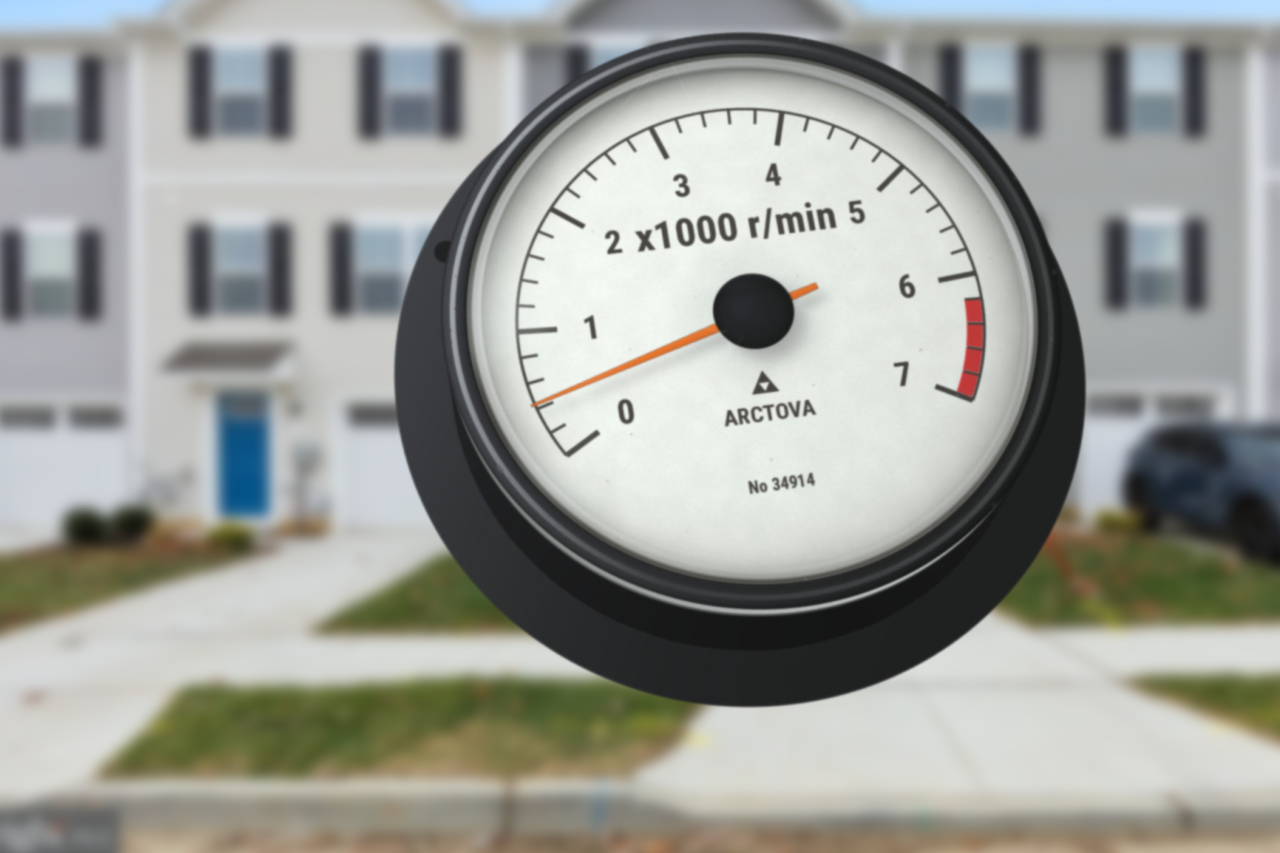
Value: 400,rpm
